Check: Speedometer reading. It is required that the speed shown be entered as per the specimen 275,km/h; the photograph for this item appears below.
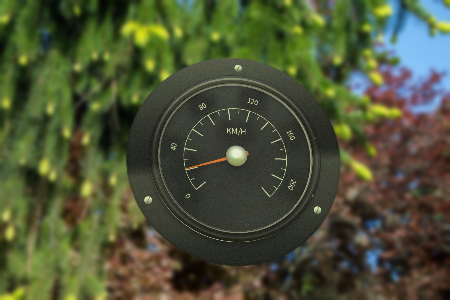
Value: 20,km/h
